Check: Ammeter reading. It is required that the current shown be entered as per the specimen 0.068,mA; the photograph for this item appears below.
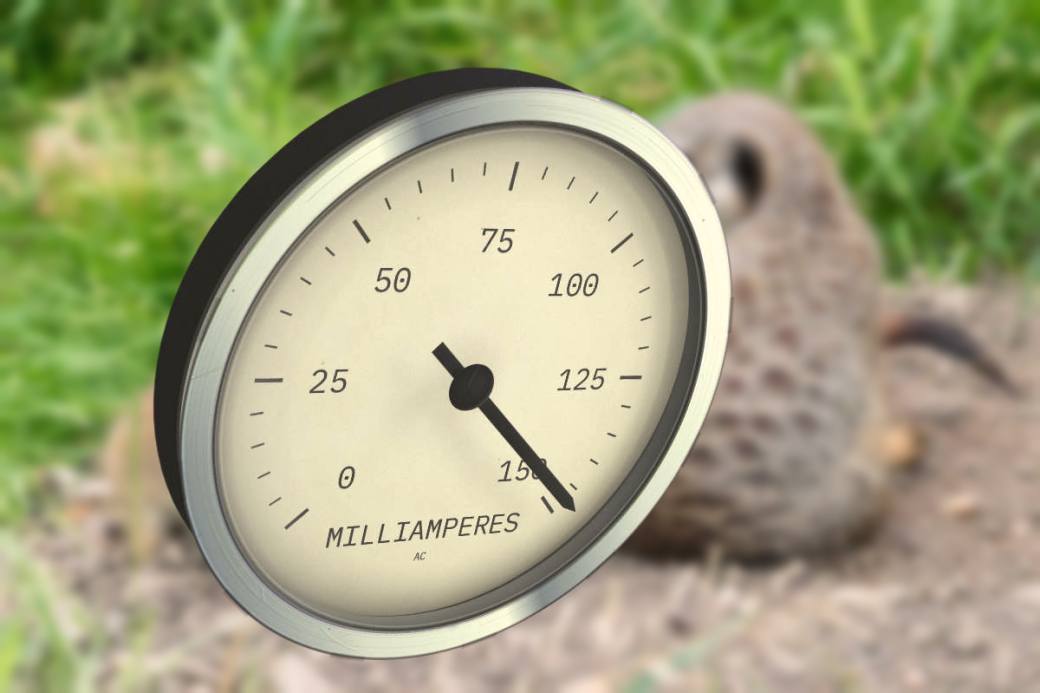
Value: 147.5,mA
